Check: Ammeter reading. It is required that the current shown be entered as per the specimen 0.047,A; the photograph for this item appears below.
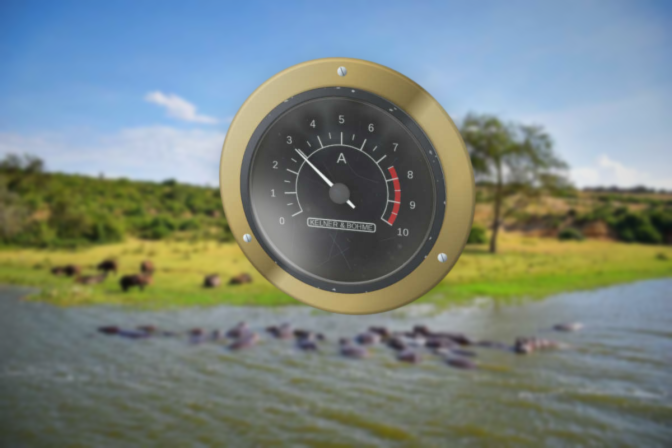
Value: 3,A
